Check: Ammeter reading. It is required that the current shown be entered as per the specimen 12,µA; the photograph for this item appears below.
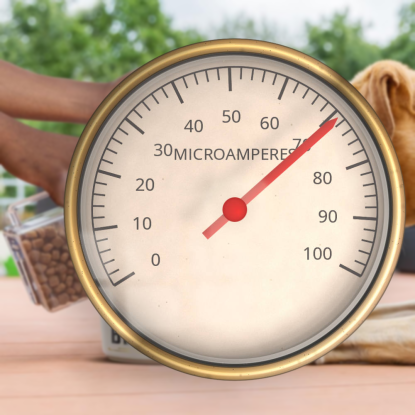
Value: 71,µA
